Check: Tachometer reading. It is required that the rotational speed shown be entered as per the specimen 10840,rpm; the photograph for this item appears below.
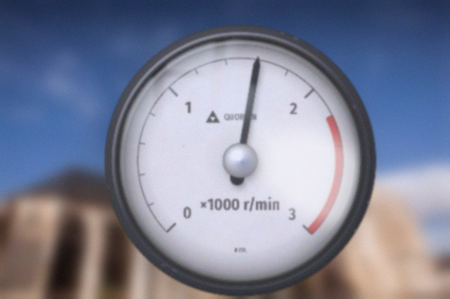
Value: 1600,rpm
